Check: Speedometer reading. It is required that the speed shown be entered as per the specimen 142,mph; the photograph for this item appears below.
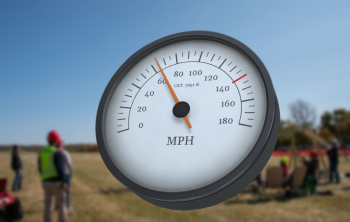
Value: 65,mph
